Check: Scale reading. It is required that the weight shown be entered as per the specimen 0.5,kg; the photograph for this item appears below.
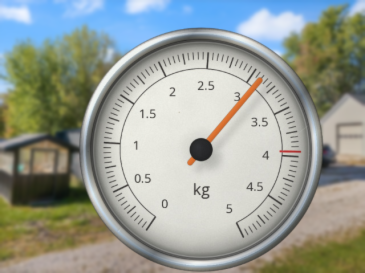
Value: 3.1,kg
